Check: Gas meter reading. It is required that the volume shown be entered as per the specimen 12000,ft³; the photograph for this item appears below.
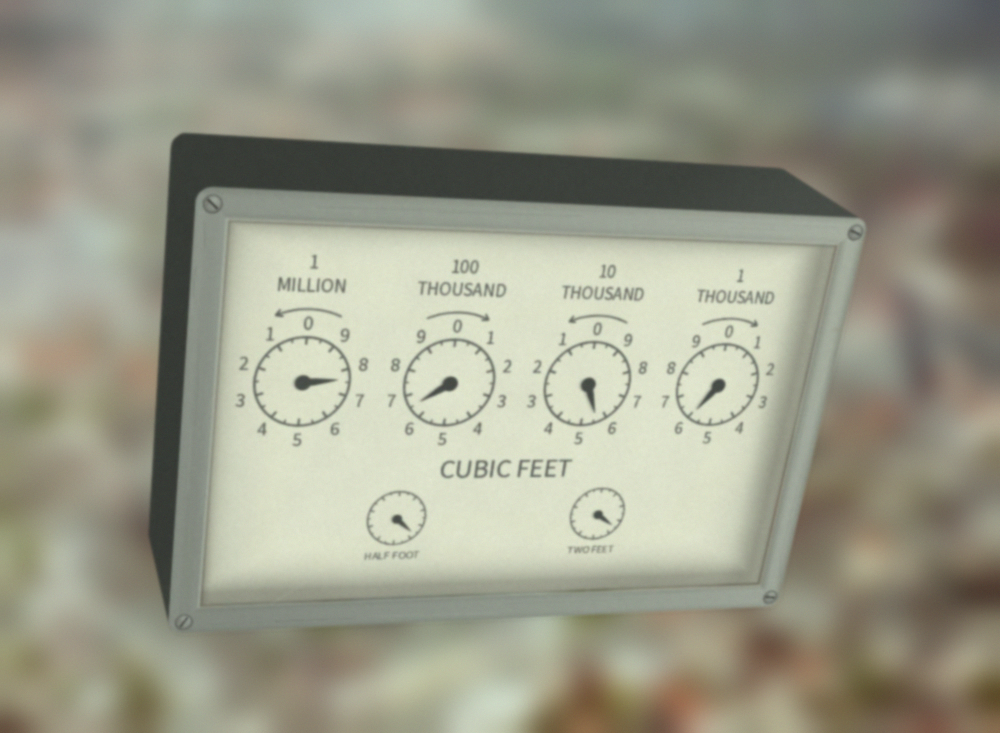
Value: 765600,ft³
